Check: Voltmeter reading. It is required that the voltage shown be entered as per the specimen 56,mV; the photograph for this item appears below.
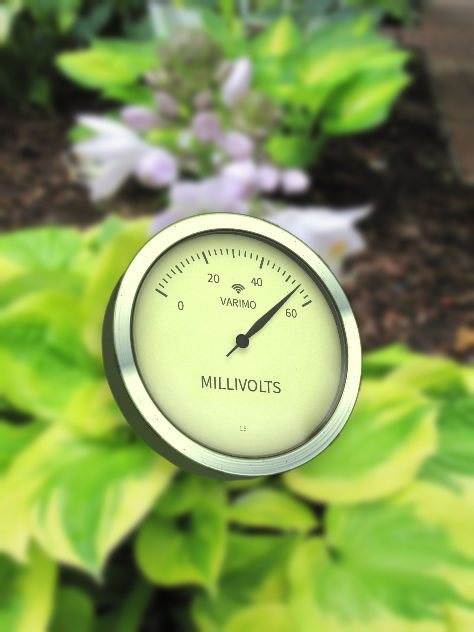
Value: 54,mV
